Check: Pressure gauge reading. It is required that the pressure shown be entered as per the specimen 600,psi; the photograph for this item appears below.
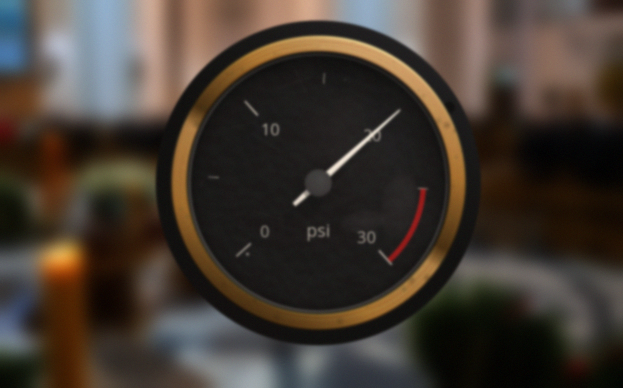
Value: 20,psi
